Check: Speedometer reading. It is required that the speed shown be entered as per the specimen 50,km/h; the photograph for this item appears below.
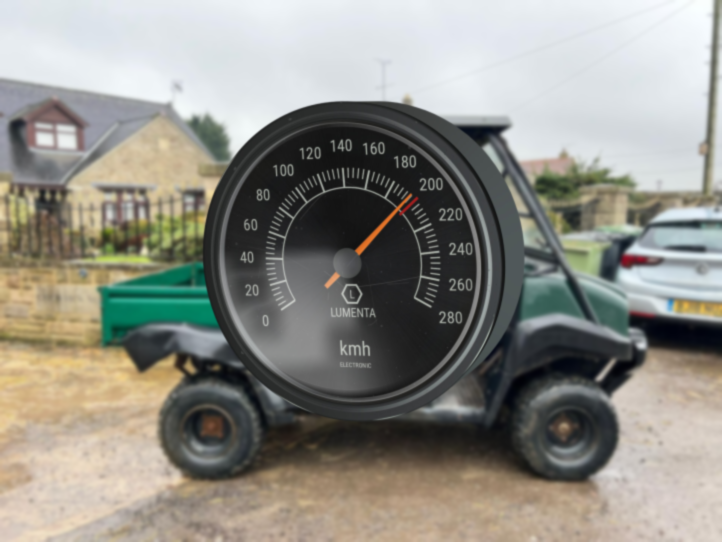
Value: 196,km/h
